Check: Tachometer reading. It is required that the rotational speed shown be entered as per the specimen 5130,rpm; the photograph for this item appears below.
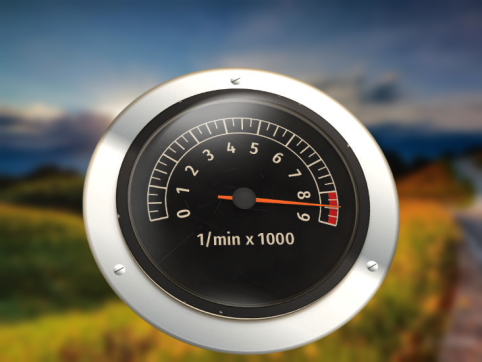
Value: 8500,rpm
